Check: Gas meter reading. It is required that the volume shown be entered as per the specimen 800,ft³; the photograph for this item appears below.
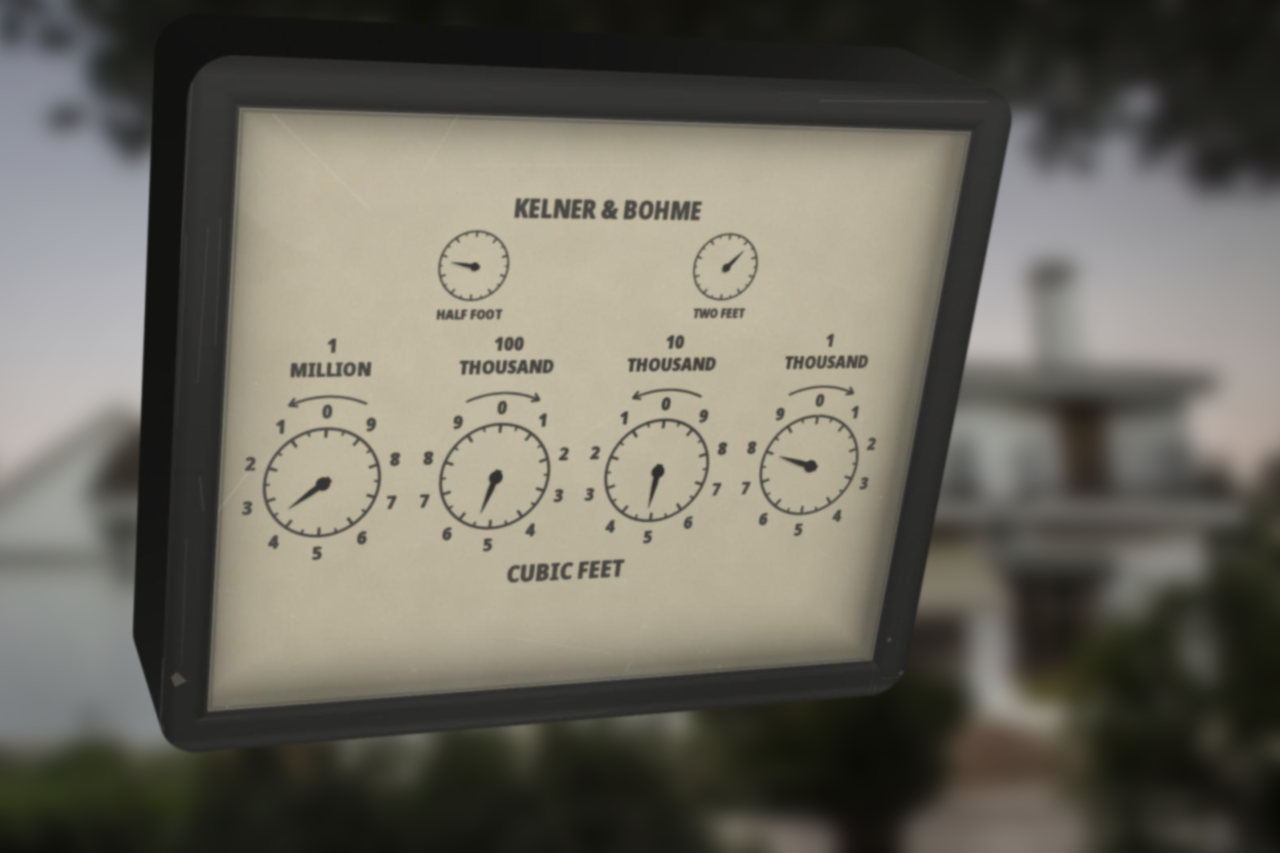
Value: 354800,ft³
